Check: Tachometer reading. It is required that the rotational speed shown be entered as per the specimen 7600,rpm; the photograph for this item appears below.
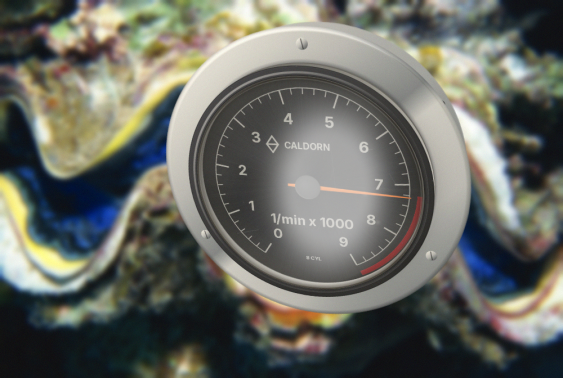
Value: 7200,rpm
